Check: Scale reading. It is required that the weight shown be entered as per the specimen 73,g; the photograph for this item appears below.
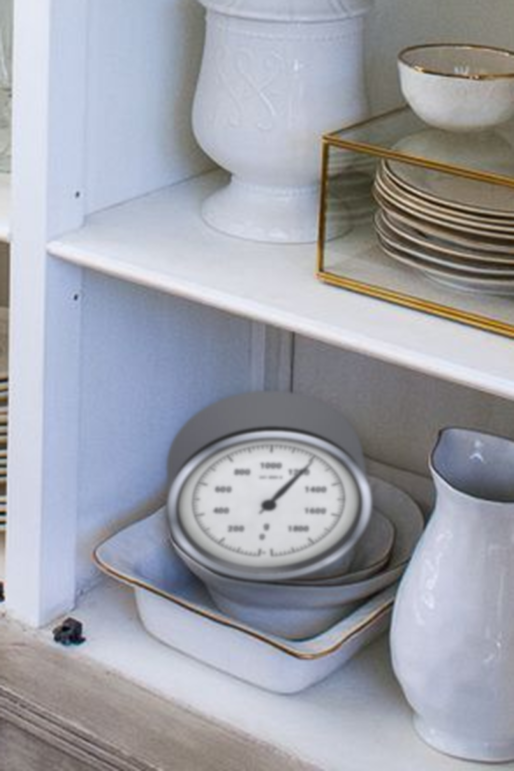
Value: 1200,g
